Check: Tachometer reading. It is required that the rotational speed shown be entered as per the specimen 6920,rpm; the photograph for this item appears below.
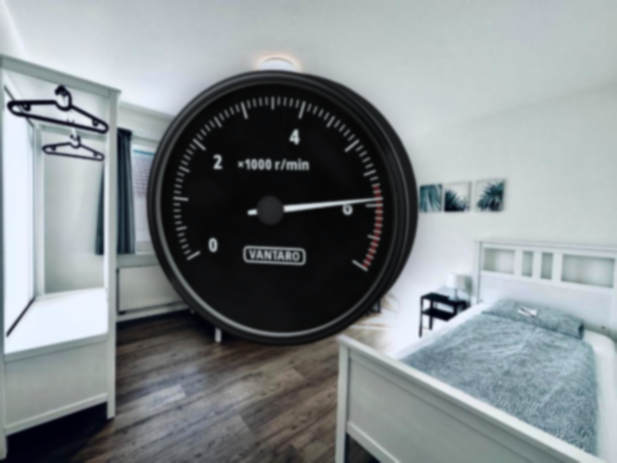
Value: 5900,rpm
